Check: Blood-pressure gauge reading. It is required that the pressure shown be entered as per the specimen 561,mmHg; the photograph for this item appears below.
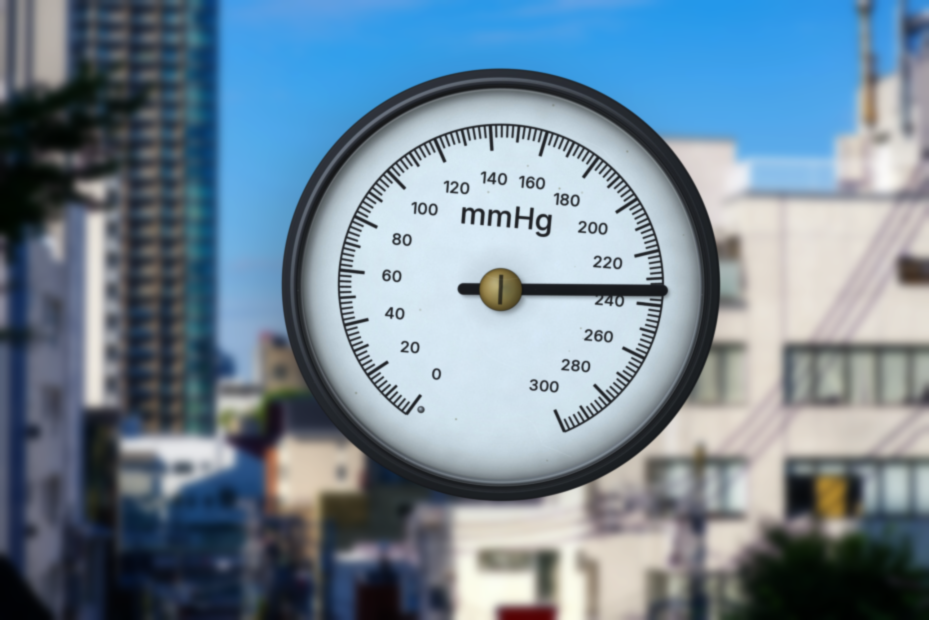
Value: 234,mmHg
